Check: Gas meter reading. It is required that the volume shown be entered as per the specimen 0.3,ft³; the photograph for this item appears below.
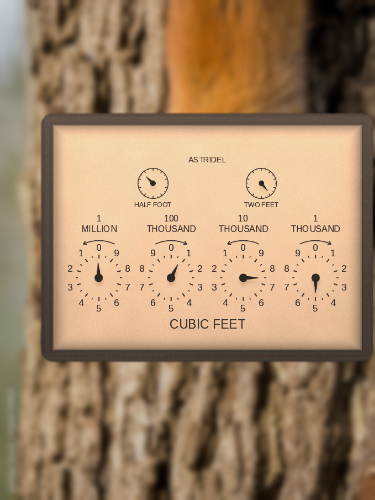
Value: 7500,ft³
